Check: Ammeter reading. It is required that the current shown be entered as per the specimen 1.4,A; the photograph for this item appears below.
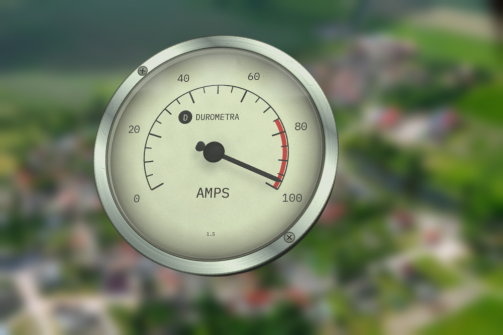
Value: 97.5,A
